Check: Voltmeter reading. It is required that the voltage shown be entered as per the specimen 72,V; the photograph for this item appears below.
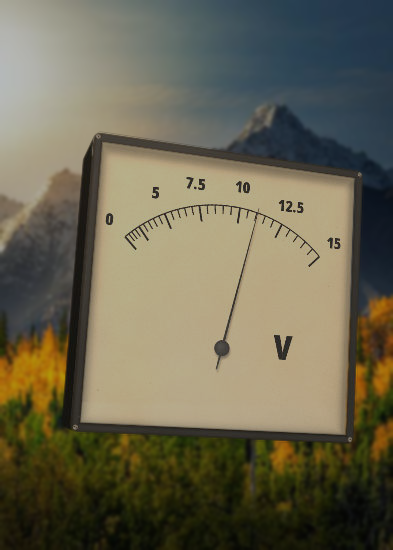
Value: 11,V
